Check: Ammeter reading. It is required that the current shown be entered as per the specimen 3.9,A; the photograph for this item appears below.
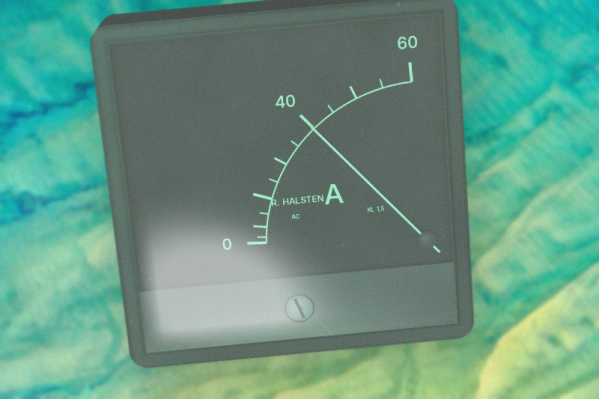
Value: 40,A
